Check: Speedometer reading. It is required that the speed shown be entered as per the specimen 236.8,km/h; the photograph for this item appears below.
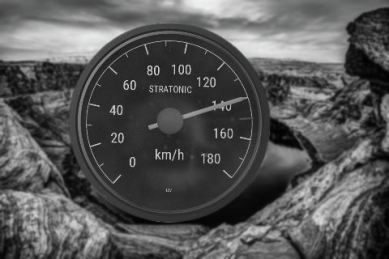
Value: 140,km/h
